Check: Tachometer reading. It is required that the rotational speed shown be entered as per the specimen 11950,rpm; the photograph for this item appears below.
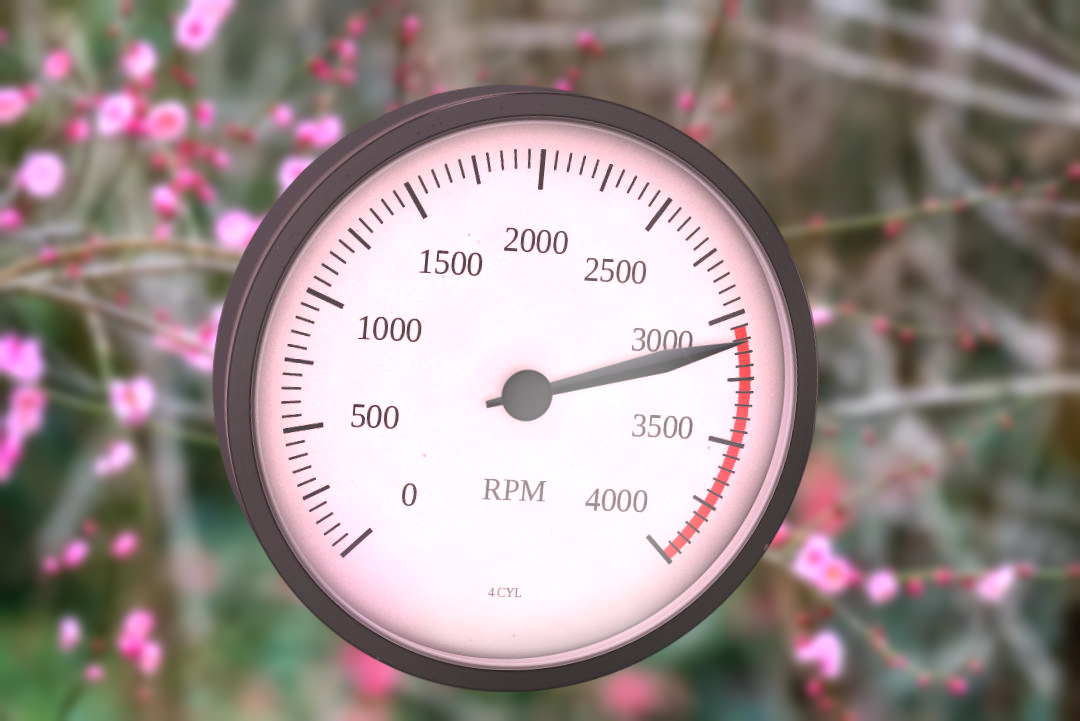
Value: 3100,rpm
